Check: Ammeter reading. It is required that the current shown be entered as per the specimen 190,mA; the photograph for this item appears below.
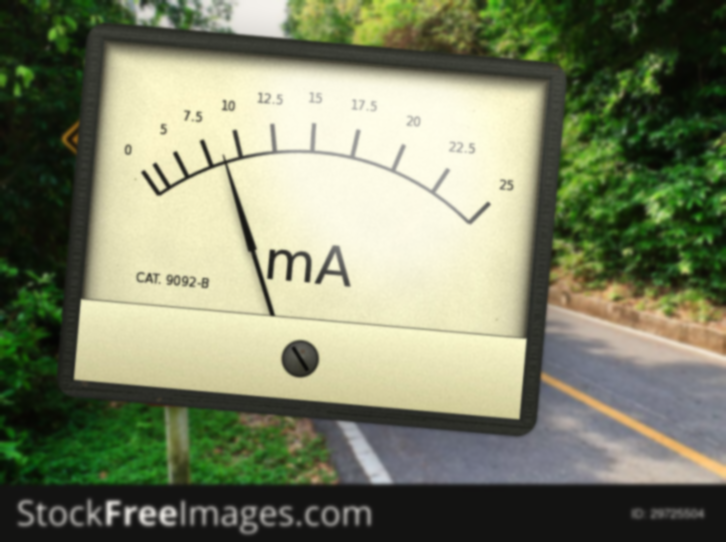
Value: 8.75,mA
